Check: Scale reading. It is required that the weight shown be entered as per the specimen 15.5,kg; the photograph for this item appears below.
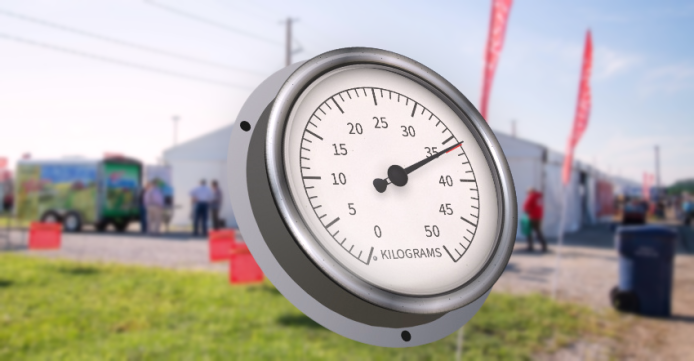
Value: 36,kg
